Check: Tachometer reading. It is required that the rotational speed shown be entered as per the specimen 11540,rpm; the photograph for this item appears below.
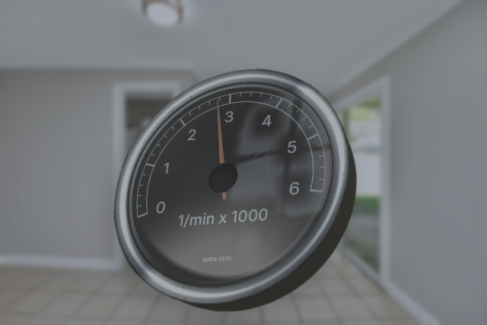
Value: 2800,rpm
